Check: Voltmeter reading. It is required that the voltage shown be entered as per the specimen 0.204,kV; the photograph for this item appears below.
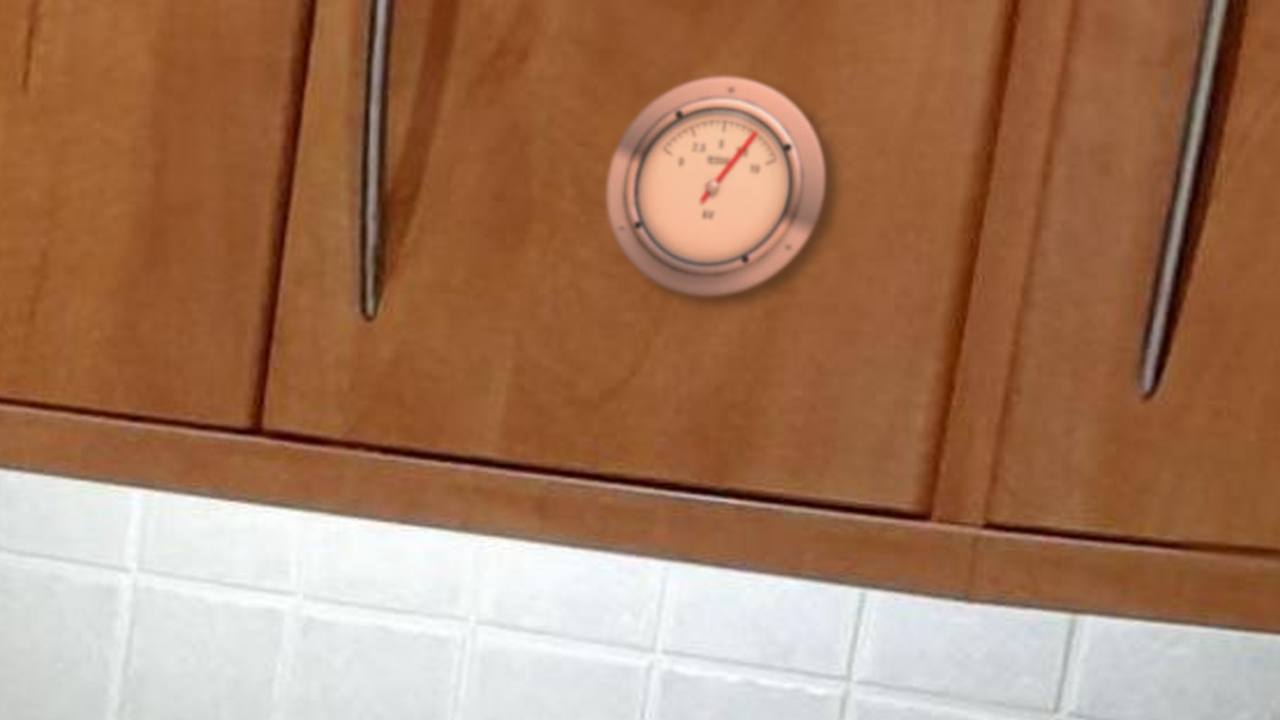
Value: 7.5,kV
